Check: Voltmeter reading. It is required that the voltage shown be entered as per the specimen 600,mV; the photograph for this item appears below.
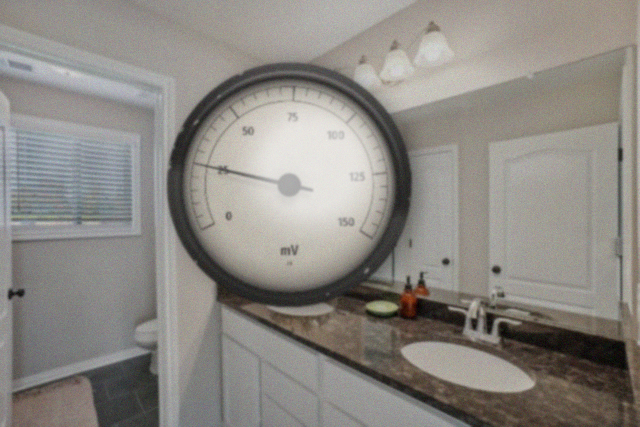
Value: 25,mV
